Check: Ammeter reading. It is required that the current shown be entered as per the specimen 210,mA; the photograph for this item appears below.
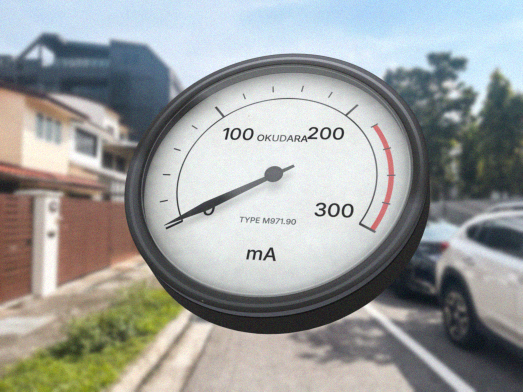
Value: 0,mA
